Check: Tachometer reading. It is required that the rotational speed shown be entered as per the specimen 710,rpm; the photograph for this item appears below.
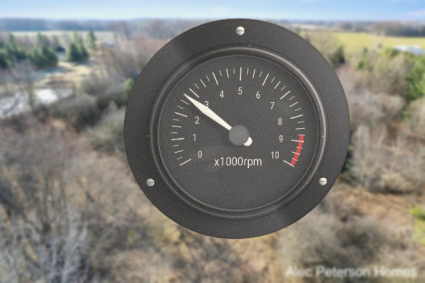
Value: 2750,rpm
